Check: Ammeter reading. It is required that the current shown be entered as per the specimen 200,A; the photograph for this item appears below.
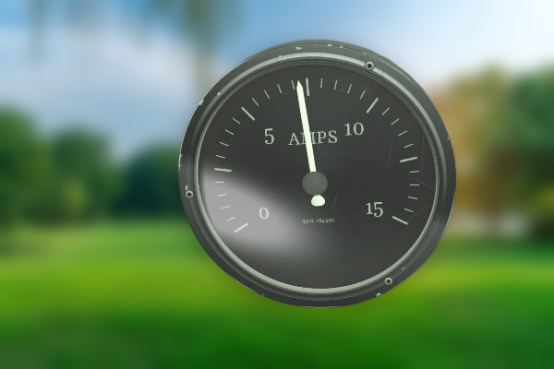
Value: 7.25,A
